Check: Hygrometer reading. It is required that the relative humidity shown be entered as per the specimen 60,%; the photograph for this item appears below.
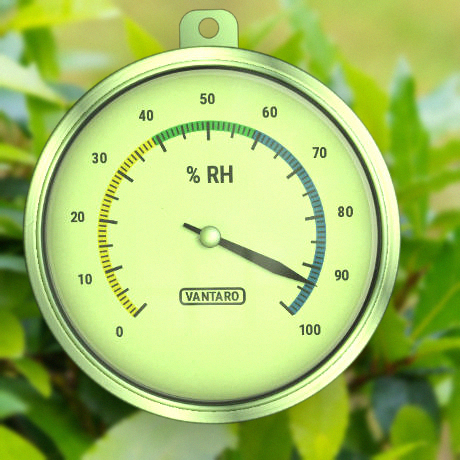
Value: 93,%
